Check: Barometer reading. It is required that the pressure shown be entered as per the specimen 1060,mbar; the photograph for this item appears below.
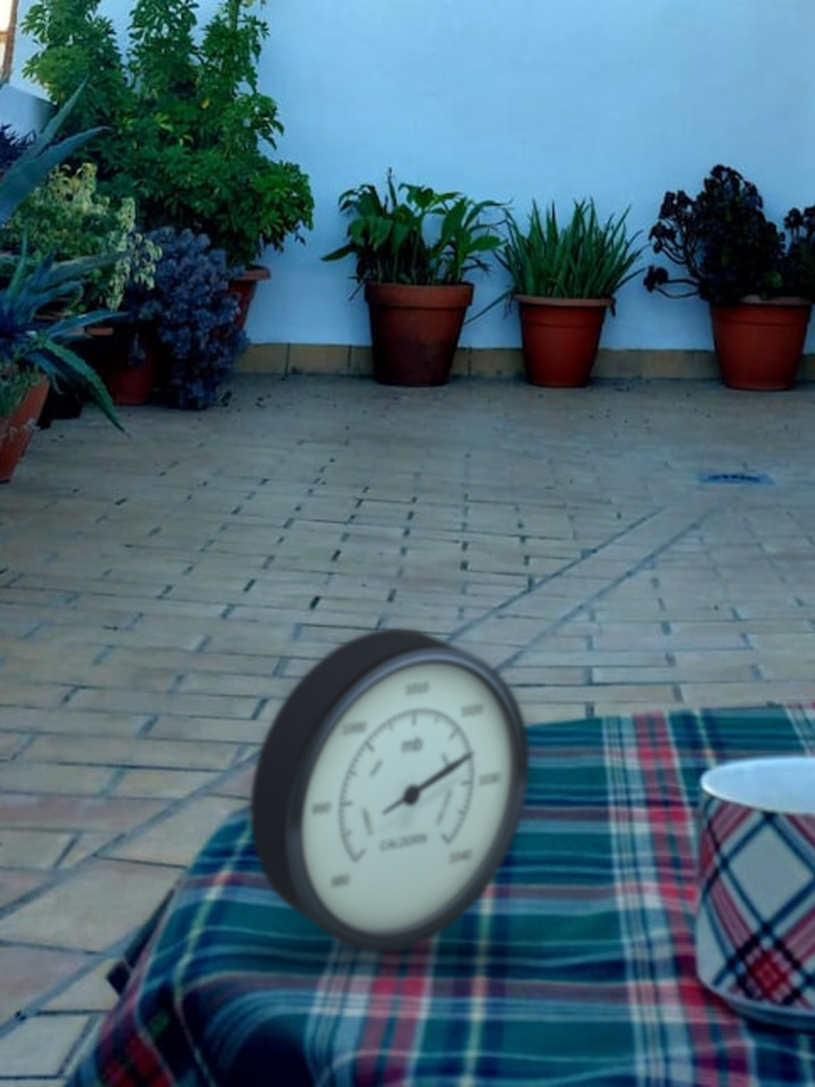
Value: 1025,mbar
